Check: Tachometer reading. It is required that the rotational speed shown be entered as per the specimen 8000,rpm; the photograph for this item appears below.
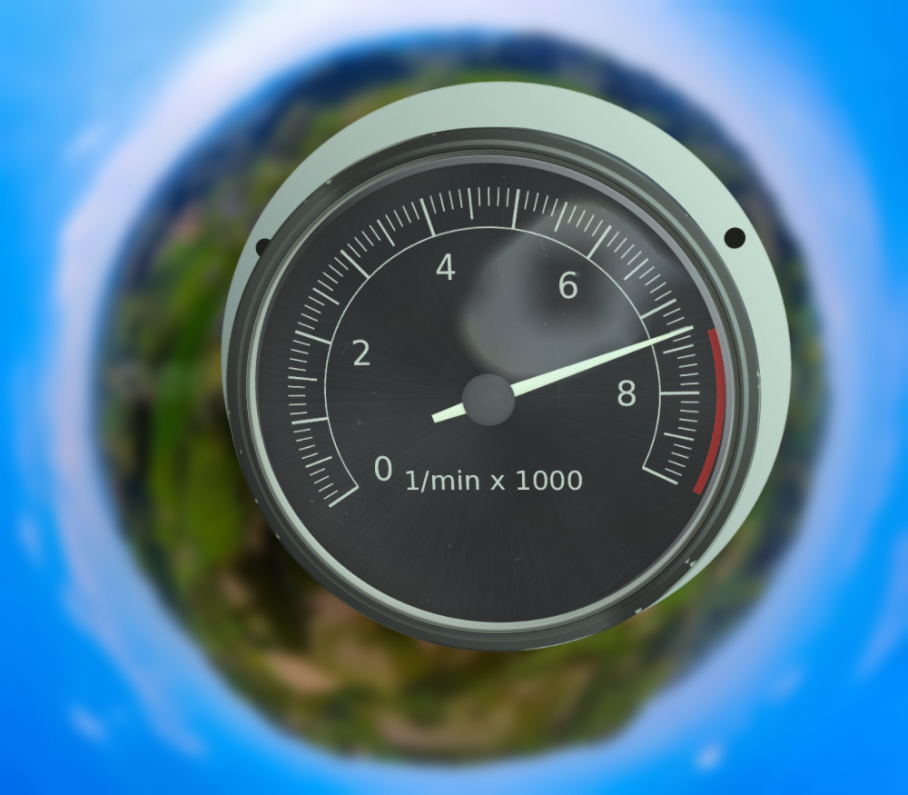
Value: 7300,rpm
